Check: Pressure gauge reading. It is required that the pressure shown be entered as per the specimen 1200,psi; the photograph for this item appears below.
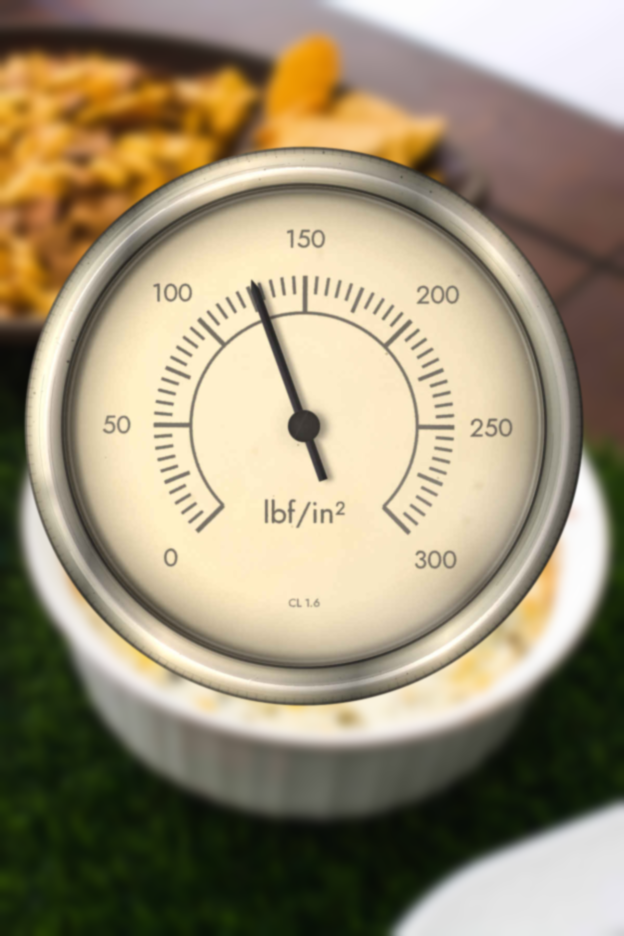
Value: 127.5,psi
